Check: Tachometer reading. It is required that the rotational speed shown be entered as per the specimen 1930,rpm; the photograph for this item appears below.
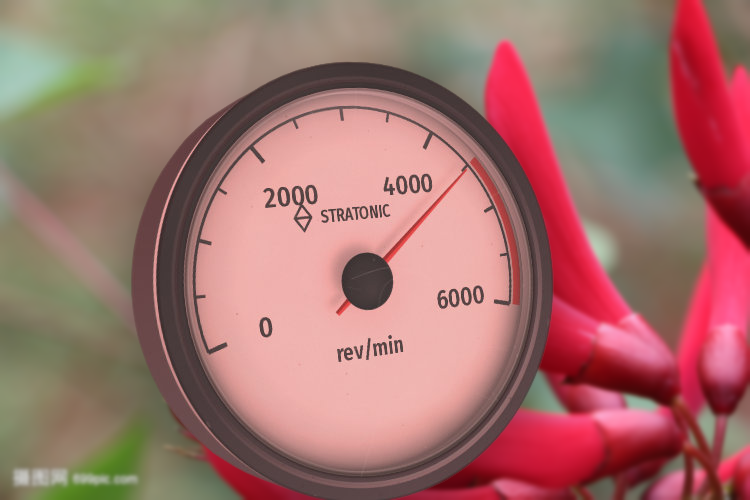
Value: 4500,rpm
